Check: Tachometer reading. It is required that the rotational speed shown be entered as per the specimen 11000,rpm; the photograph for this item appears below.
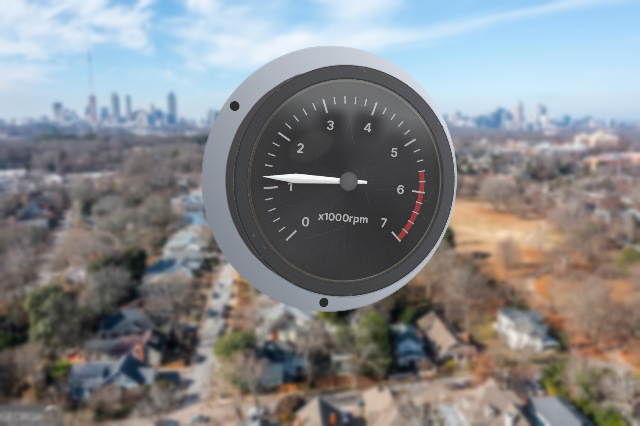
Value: 1200,rpm
